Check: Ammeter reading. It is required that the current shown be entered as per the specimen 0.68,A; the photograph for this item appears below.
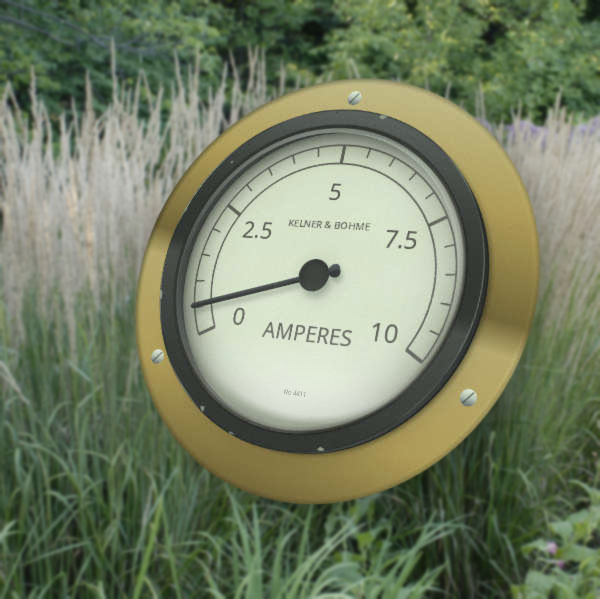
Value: 0.5,A
